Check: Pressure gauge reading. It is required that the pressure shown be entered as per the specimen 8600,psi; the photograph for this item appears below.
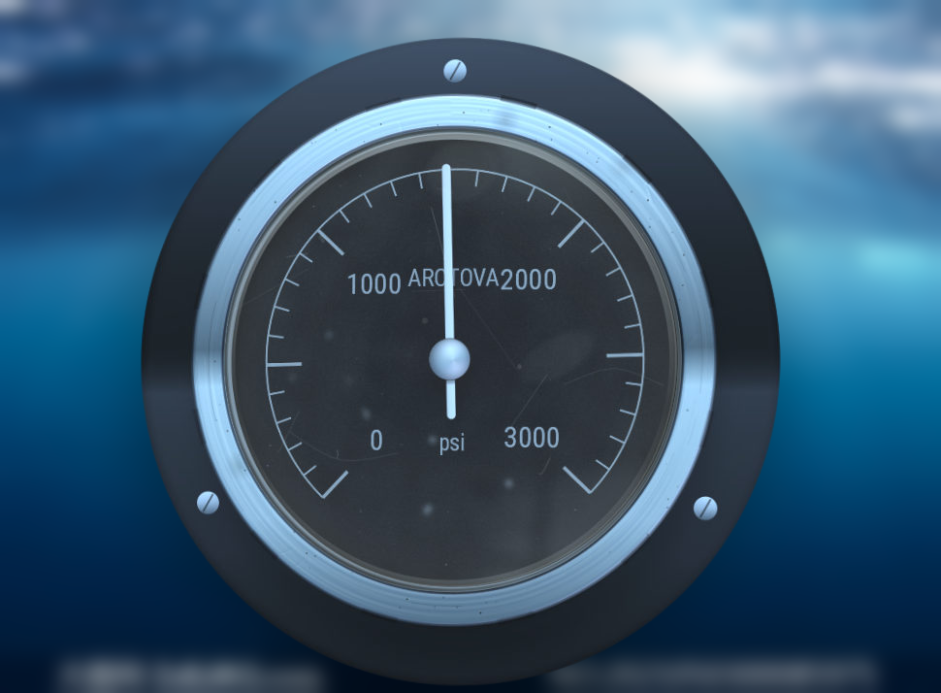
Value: 1500,psi
